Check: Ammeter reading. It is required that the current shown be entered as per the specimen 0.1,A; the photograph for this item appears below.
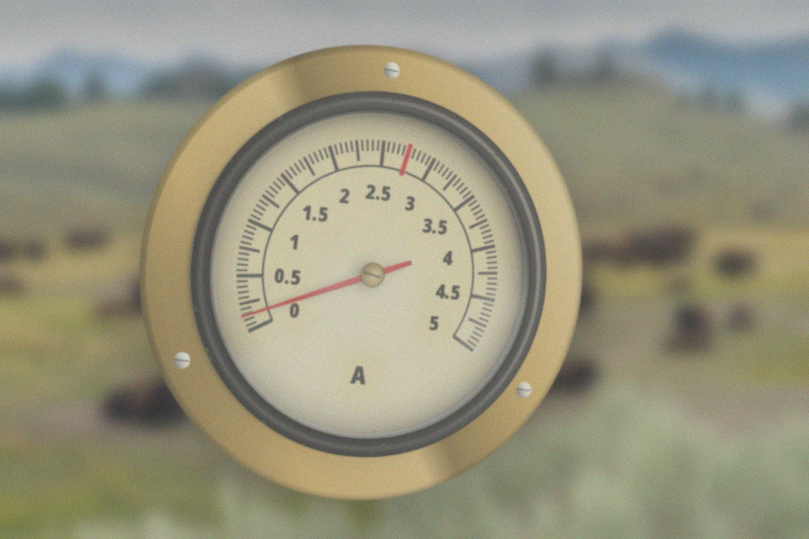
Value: 0.15,A
